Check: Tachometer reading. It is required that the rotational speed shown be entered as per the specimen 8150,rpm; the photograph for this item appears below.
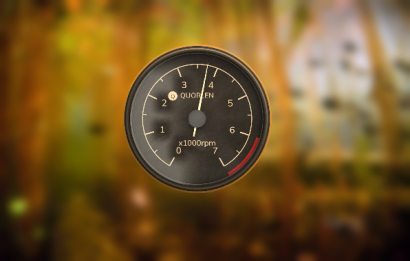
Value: 3750,rpm
